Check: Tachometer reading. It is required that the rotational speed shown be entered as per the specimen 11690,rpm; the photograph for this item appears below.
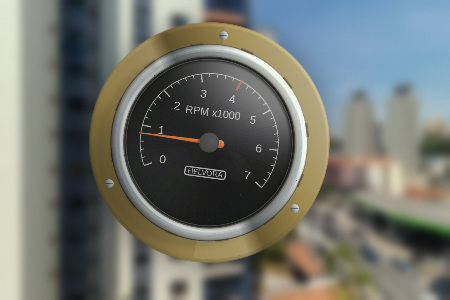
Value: 800,rpm
